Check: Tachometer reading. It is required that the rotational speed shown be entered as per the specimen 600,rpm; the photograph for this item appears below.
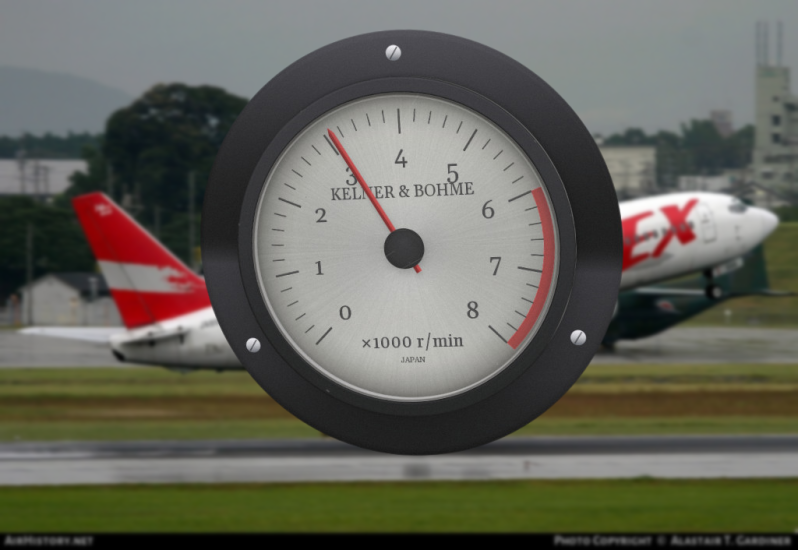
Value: 3100,rpm
